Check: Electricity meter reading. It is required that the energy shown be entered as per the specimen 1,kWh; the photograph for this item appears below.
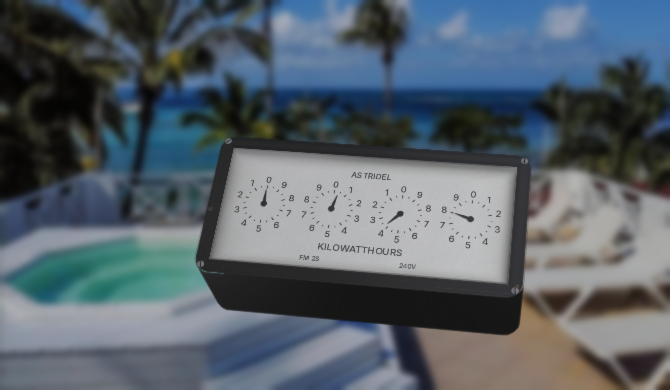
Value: 38,kWh
